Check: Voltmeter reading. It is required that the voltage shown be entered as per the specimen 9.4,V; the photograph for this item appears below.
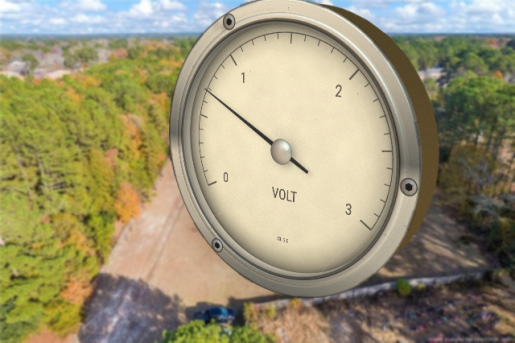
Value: 0.7,V
